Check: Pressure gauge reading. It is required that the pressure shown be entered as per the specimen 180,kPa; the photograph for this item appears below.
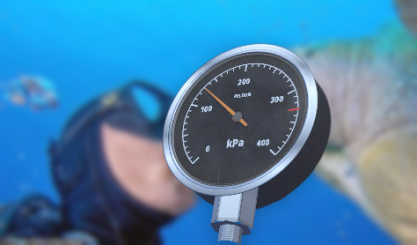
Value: 130,kPa
